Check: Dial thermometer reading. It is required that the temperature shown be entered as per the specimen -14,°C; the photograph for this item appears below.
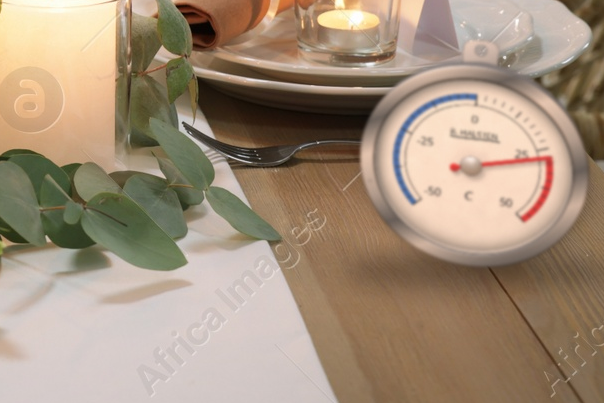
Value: 27.5,°C
